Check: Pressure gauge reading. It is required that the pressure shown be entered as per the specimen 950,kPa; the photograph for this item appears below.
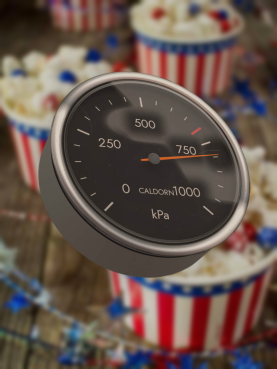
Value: 800,kPa
